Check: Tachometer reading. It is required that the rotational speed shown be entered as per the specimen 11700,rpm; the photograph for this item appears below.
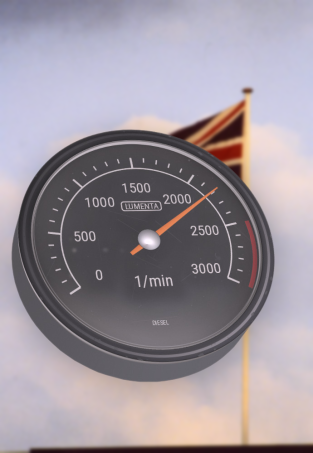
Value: 2200,rpm
